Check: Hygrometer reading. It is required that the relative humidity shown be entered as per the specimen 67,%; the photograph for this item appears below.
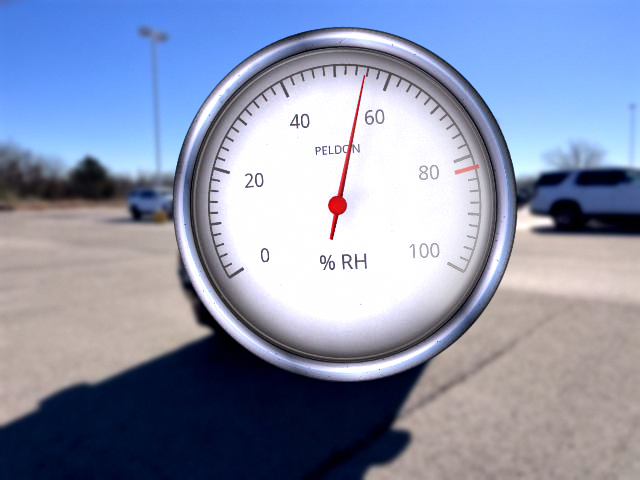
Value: 56,%
